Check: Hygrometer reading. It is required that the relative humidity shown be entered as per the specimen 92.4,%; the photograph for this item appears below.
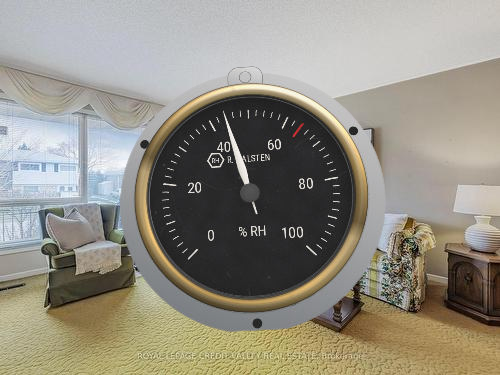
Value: 44,%
